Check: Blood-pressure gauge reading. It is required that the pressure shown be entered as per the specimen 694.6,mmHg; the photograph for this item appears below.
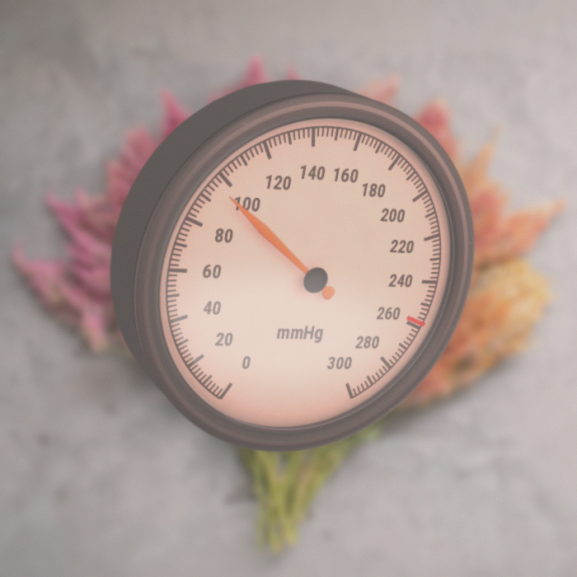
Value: 96,mmHg
